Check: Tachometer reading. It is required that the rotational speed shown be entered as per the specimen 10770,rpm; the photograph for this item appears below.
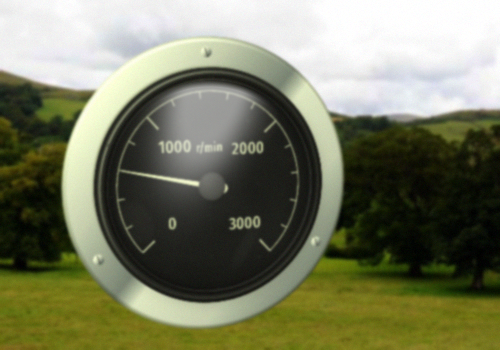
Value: 600,rpm
